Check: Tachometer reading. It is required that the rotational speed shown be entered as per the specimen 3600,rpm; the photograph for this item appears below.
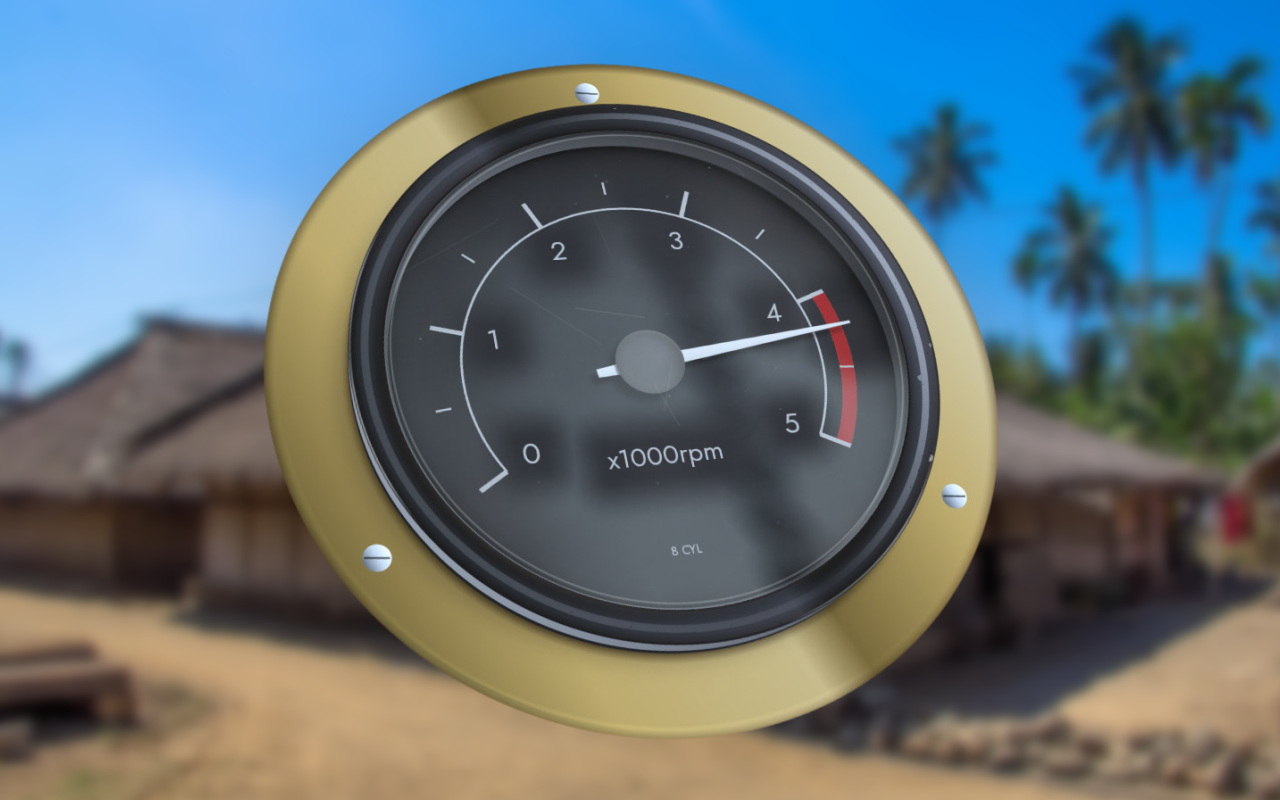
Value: 4250,rpm
